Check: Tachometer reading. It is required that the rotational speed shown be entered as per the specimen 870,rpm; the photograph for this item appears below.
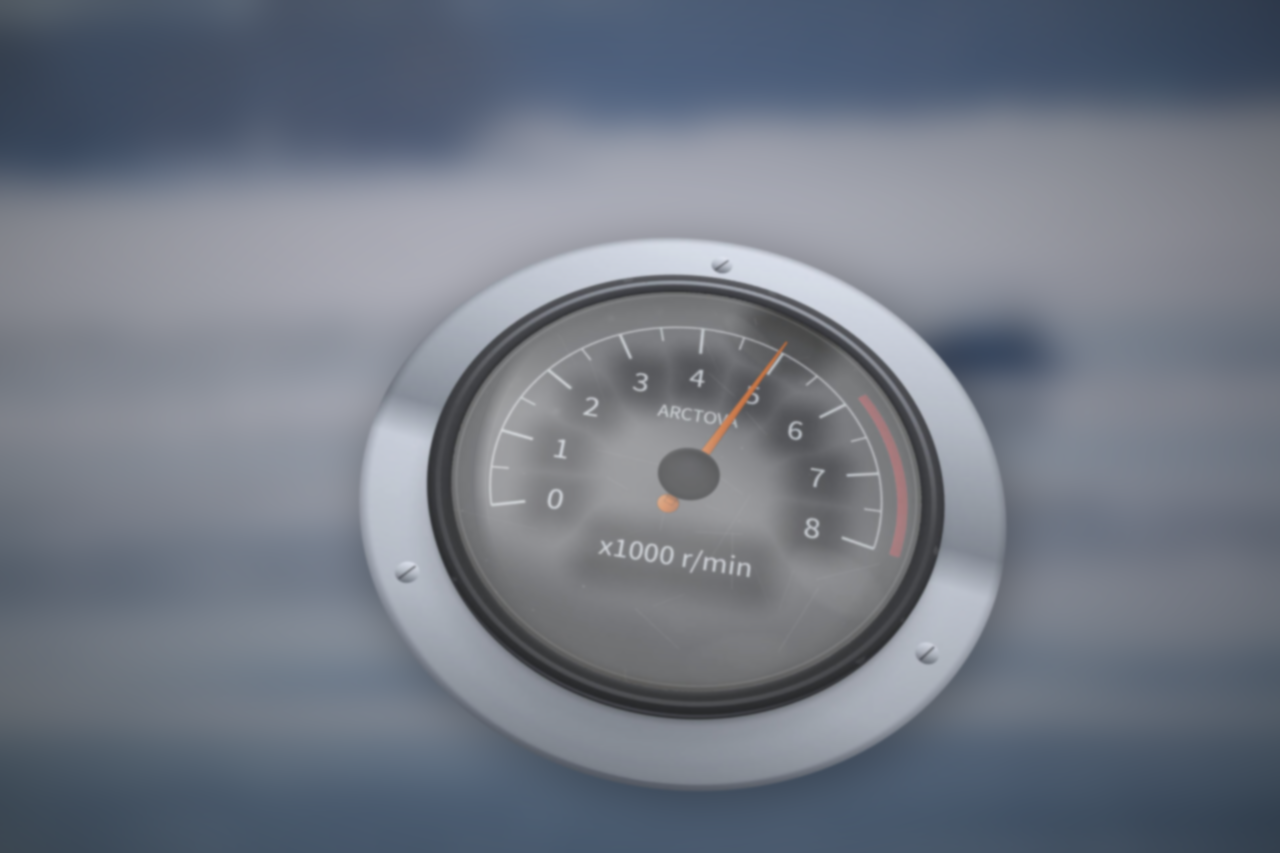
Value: 5000,rpm
